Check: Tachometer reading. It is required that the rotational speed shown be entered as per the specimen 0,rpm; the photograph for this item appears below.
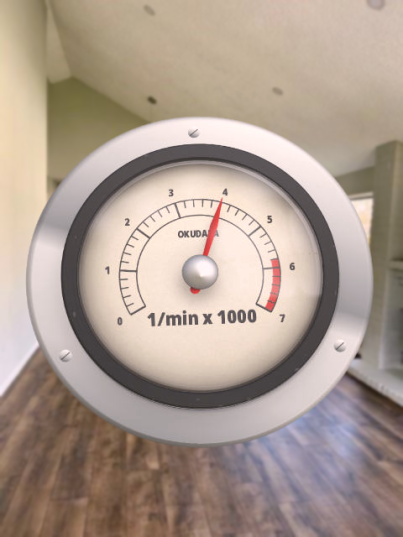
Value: 4000,rpm
